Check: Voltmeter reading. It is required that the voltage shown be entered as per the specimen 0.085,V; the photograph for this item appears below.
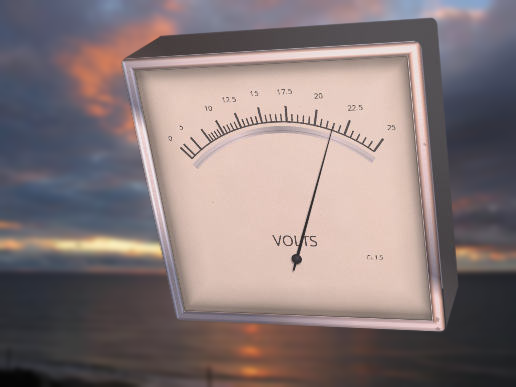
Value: 21.5,V
